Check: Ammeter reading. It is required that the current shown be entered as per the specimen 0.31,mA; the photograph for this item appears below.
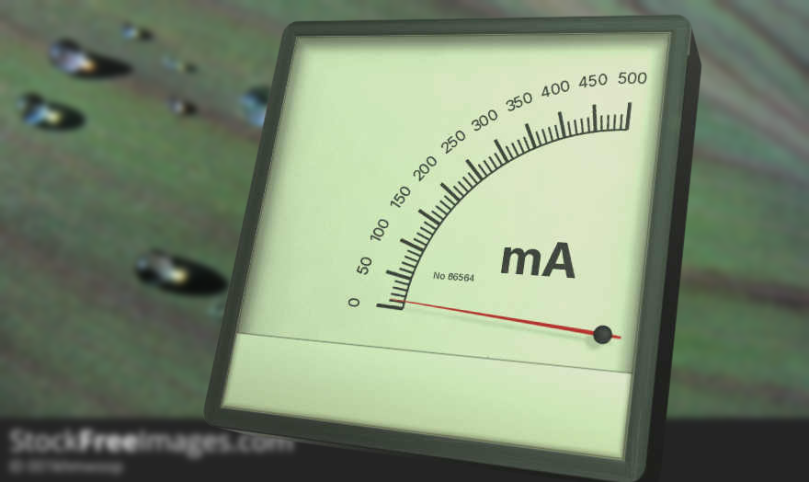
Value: 10,mA
